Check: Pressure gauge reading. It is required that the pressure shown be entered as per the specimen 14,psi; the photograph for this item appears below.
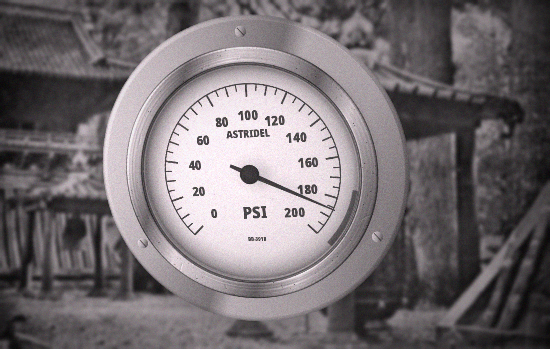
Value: 185,psi
